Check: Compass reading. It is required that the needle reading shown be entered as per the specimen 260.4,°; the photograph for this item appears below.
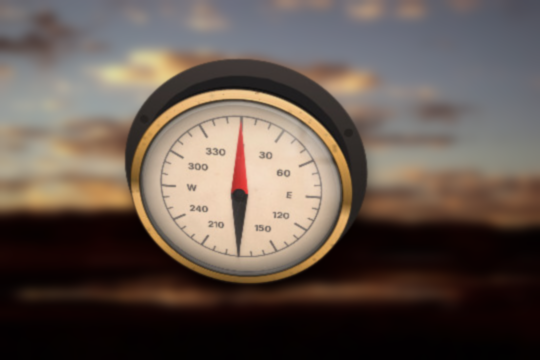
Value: 0,°
